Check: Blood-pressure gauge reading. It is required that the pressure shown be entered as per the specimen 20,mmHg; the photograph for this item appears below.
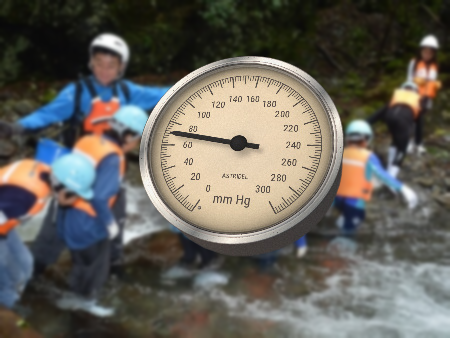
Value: 70,mmHg
